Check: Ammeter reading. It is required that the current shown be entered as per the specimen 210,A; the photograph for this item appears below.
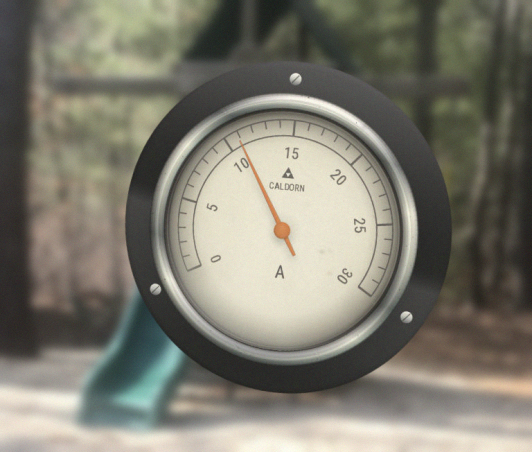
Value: 11,A
